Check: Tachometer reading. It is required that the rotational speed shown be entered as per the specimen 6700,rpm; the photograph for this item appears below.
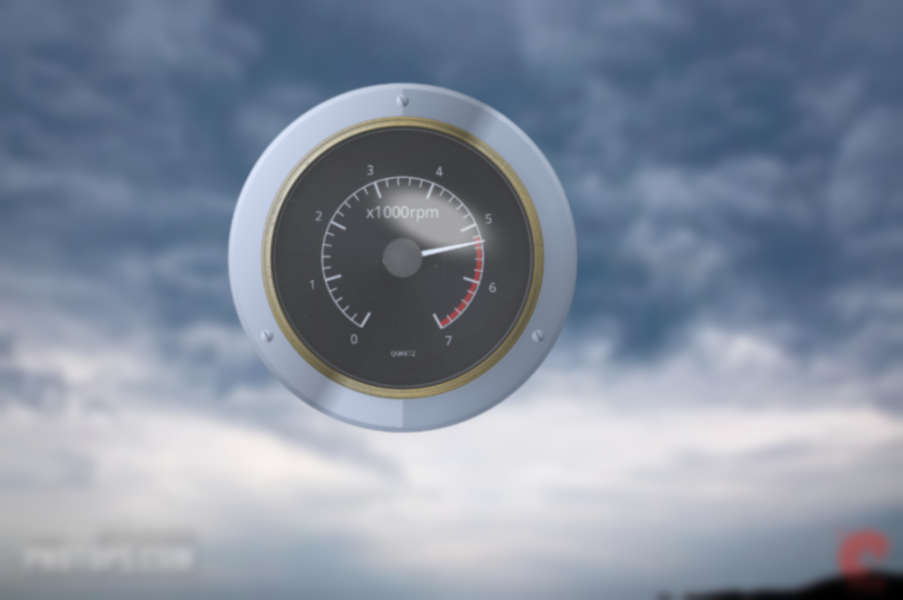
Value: 5300,rpm
